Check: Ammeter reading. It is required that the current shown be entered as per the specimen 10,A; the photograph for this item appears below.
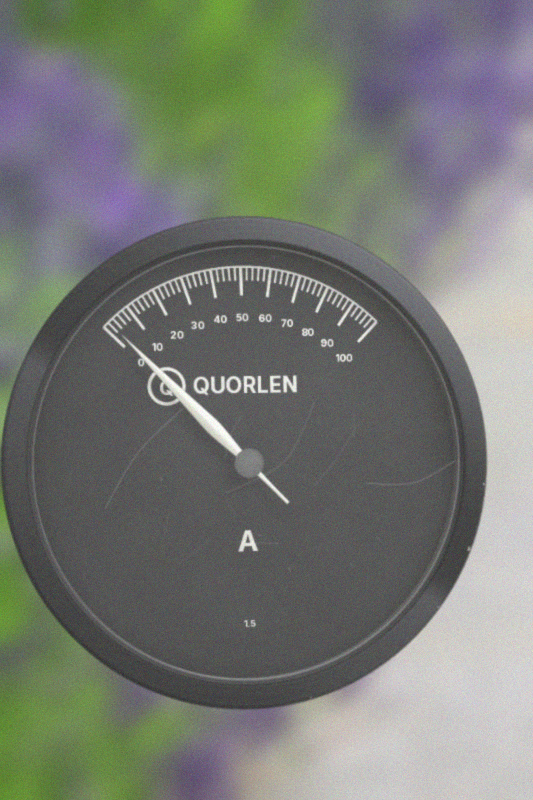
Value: 2,A
